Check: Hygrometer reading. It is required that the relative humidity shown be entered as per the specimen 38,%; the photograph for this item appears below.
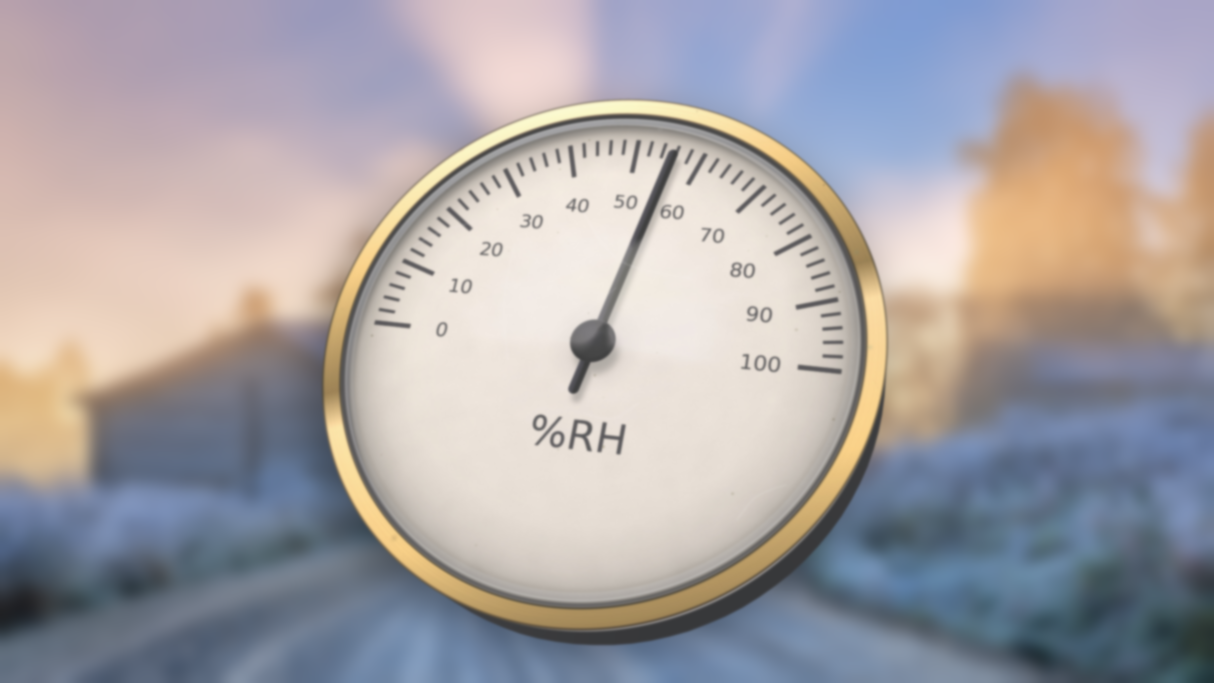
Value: 56,%
